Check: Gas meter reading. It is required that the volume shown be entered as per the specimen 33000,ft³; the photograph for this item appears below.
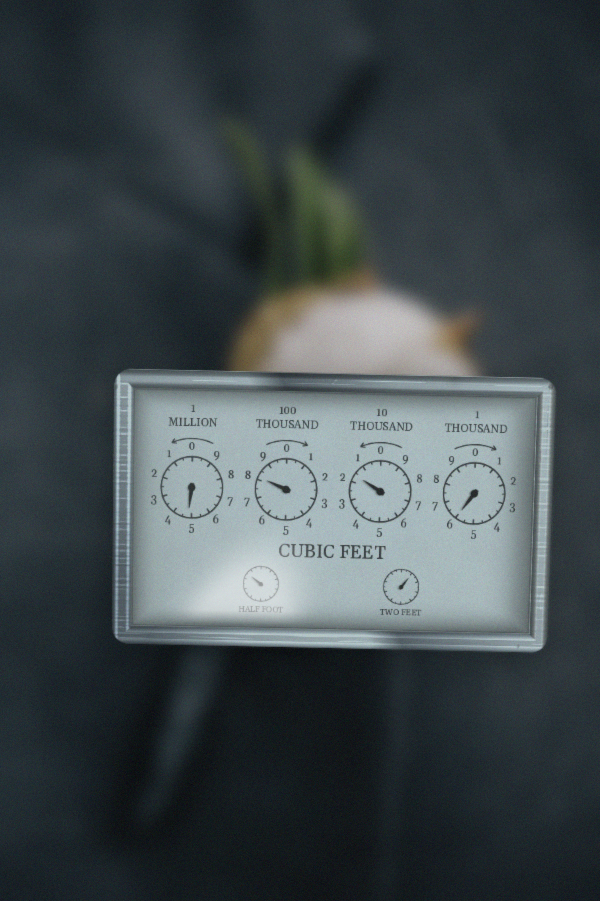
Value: 481600,ft³
